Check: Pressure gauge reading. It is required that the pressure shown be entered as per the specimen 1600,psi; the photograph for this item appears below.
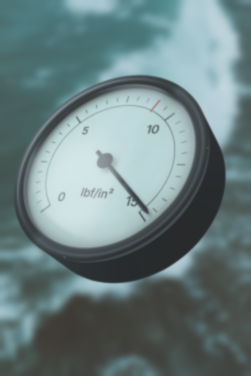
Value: 14.75,psi
